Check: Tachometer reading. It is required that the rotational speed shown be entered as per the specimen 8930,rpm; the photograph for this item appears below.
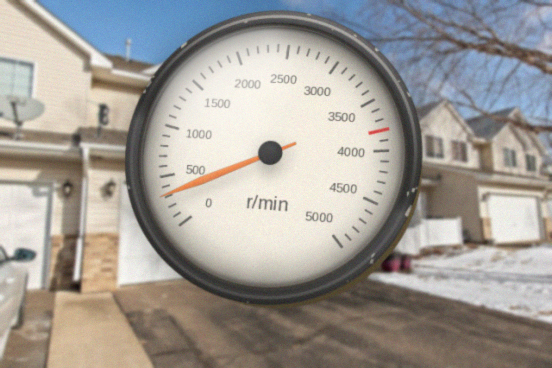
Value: 300,rpm
